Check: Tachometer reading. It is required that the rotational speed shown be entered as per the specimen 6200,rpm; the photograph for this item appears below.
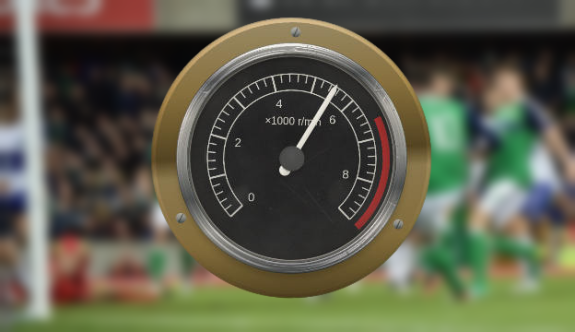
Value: 5500,rpm
